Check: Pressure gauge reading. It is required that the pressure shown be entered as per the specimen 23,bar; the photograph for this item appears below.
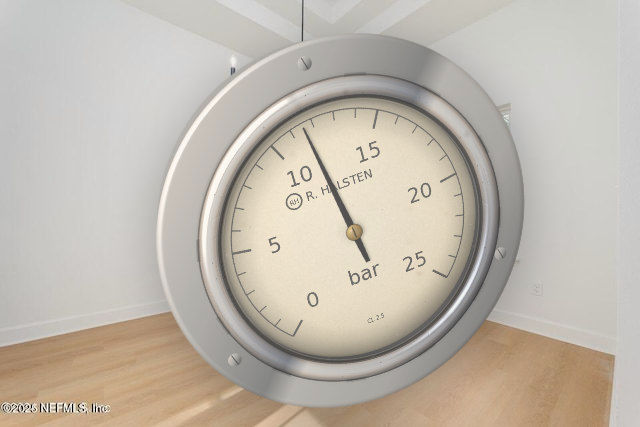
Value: 11.5,bar
